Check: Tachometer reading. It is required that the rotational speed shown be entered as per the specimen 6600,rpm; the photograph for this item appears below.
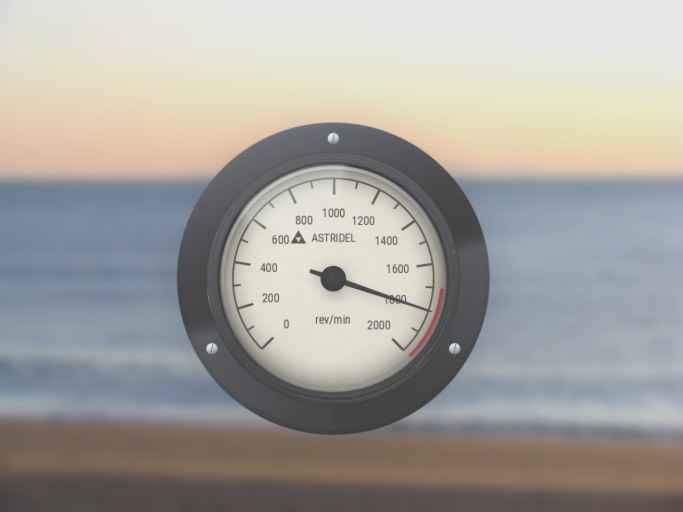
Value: 1800,rpm
